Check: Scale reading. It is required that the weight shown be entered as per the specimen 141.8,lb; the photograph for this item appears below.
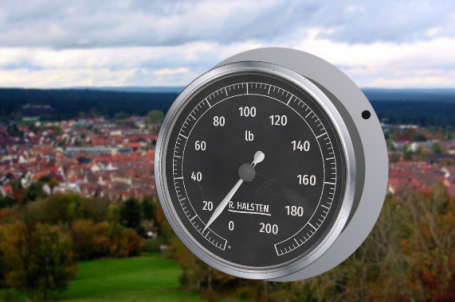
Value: 12,lb
